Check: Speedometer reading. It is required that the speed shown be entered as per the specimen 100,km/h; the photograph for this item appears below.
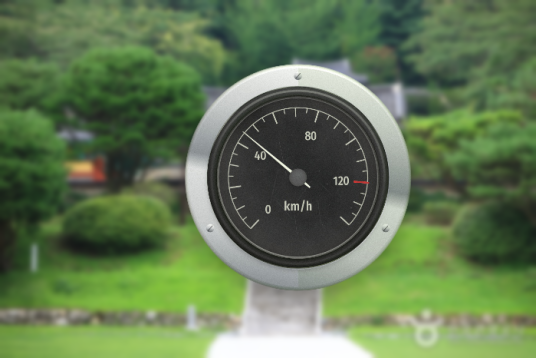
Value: 45,km/h
